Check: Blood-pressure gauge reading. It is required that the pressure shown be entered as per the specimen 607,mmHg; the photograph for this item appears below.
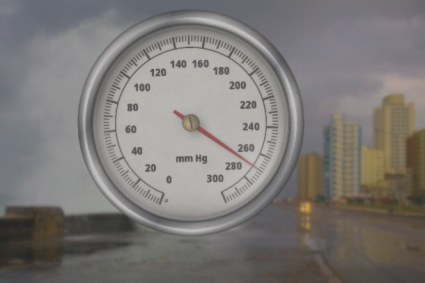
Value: 270,mmHg
